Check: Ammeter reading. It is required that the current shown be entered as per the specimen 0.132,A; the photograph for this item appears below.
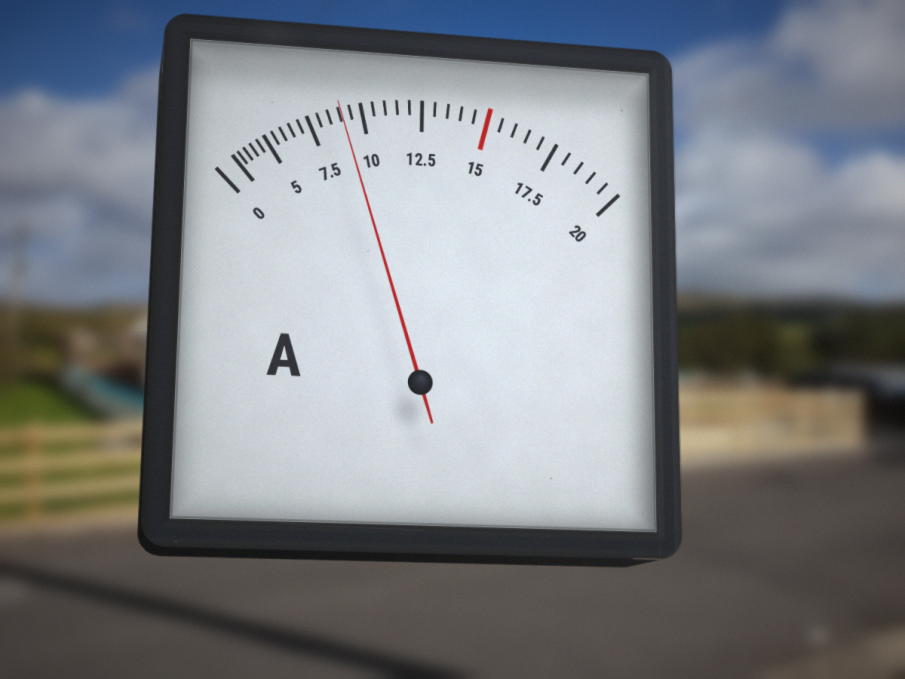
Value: 9,A
